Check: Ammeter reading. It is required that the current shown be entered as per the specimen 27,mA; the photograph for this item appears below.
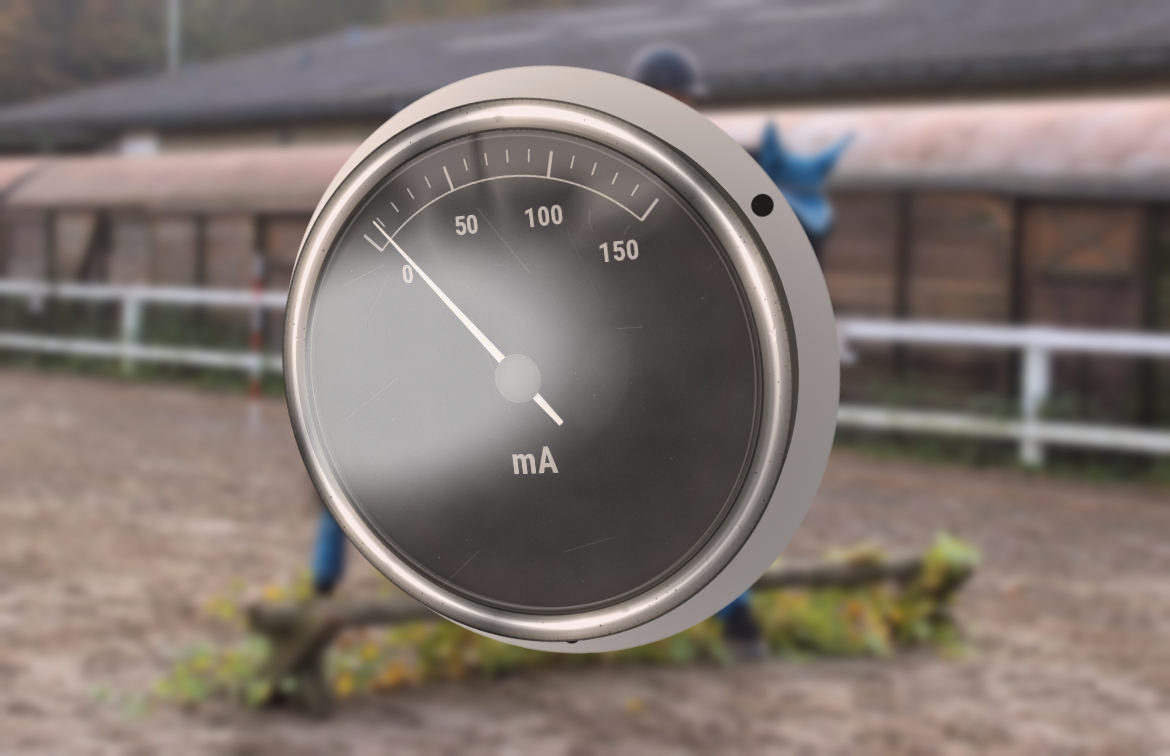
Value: 10,mA
